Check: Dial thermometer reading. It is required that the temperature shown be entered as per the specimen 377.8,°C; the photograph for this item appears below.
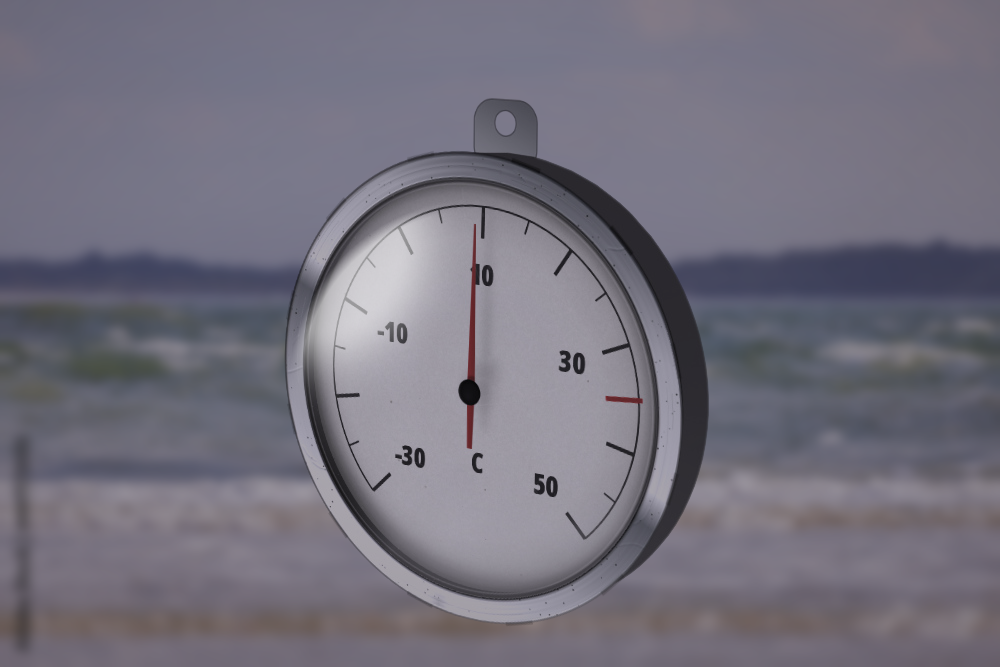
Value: 10,°C
